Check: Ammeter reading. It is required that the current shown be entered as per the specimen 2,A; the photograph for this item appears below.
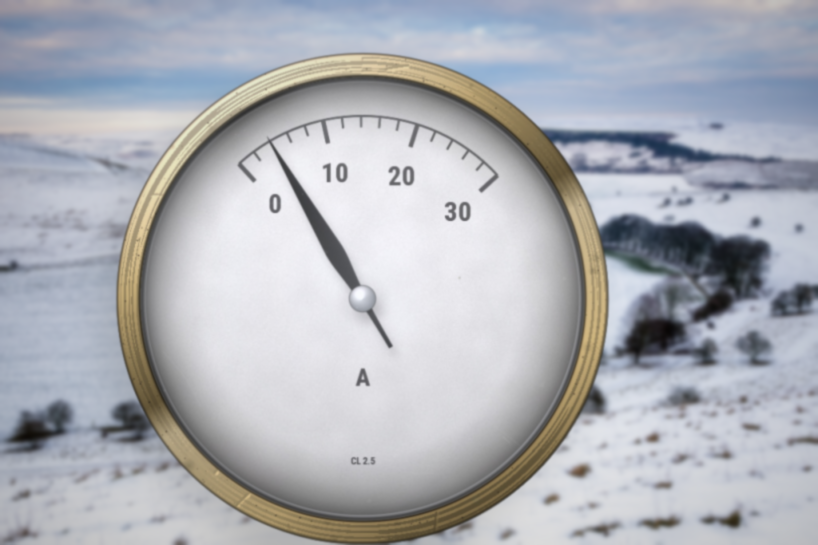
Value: 4,A
